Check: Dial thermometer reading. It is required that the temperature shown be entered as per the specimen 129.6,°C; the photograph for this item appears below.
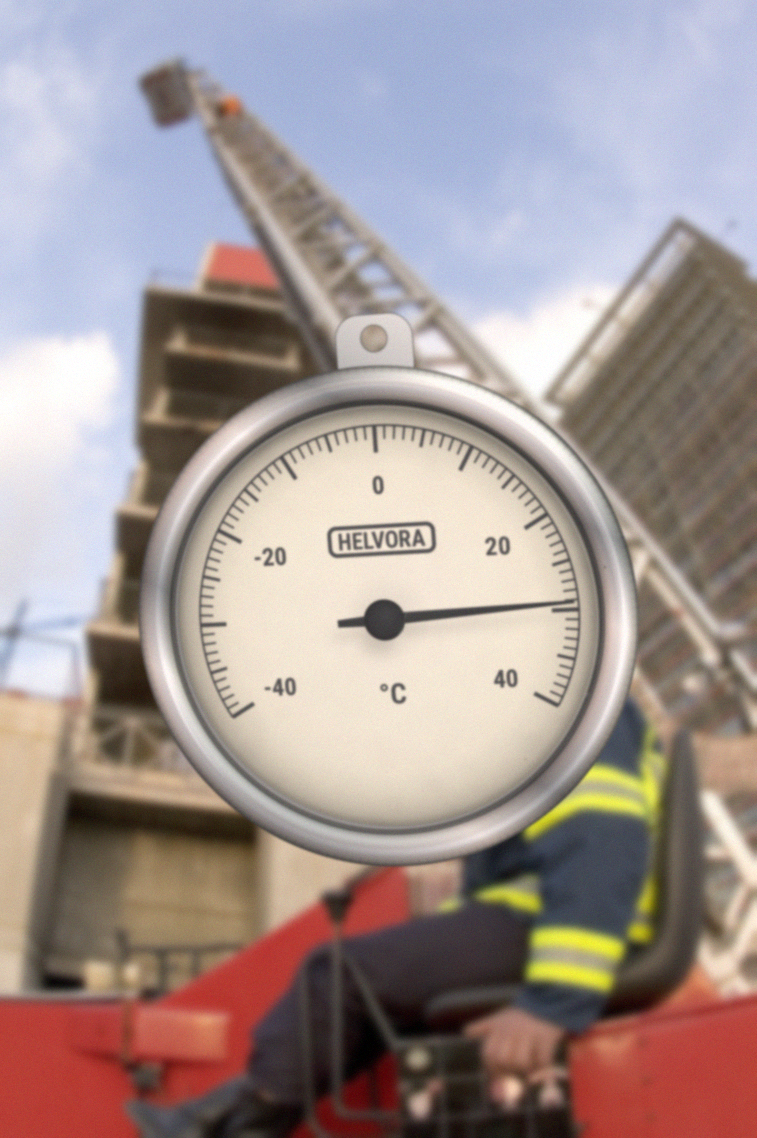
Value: 29,°C
